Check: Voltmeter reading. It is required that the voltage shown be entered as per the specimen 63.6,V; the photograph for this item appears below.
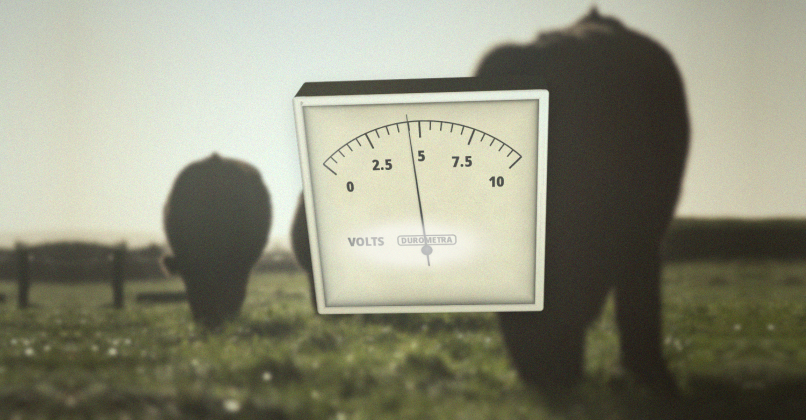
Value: 4.5,V
